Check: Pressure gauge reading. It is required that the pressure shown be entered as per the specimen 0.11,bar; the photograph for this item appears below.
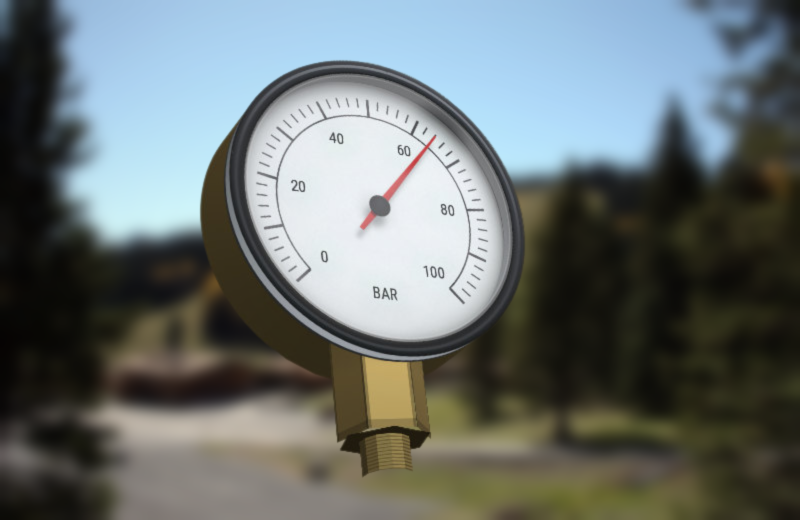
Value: 64,bar
